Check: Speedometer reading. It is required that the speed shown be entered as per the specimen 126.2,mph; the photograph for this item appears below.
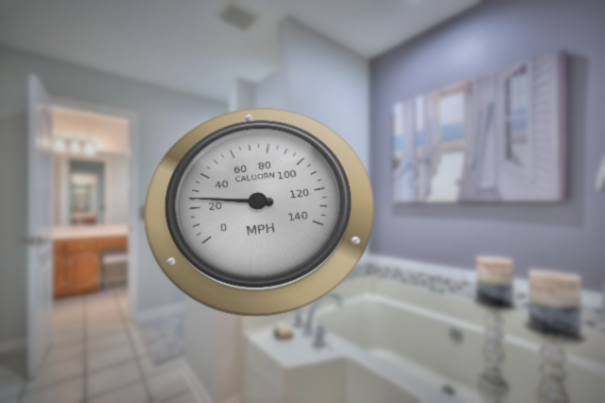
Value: 25,mph
